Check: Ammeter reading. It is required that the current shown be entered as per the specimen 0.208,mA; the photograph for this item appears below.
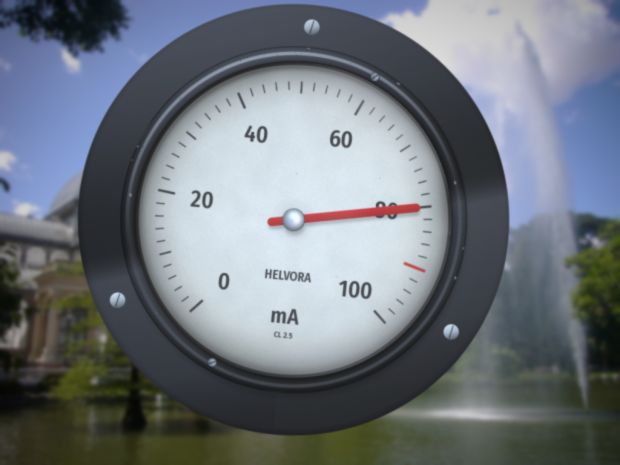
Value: 80,mA
